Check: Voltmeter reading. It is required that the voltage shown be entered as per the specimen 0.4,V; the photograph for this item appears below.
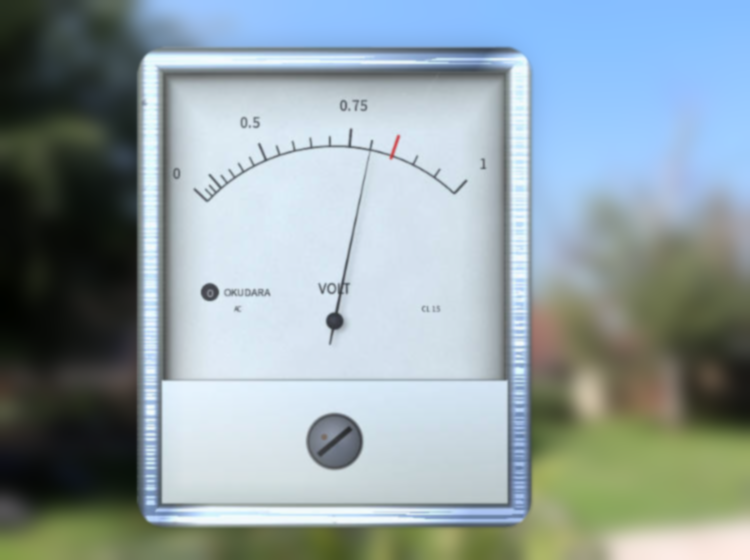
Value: 0.8,V
